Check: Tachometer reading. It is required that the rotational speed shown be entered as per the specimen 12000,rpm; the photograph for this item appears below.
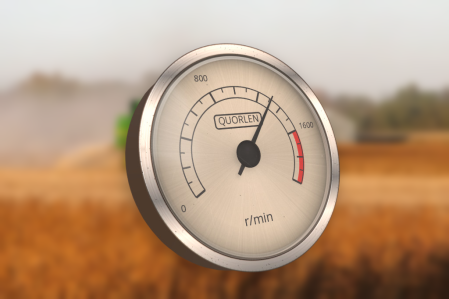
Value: 1300,rpm
